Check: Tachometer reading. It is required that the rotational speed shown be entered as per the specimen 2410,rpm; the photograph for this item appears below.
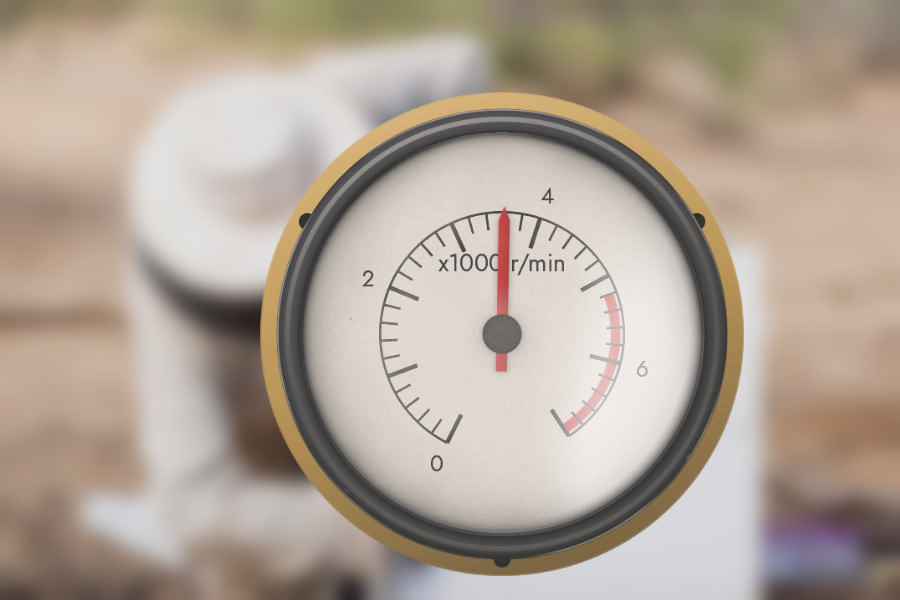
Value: 3600,rpm
